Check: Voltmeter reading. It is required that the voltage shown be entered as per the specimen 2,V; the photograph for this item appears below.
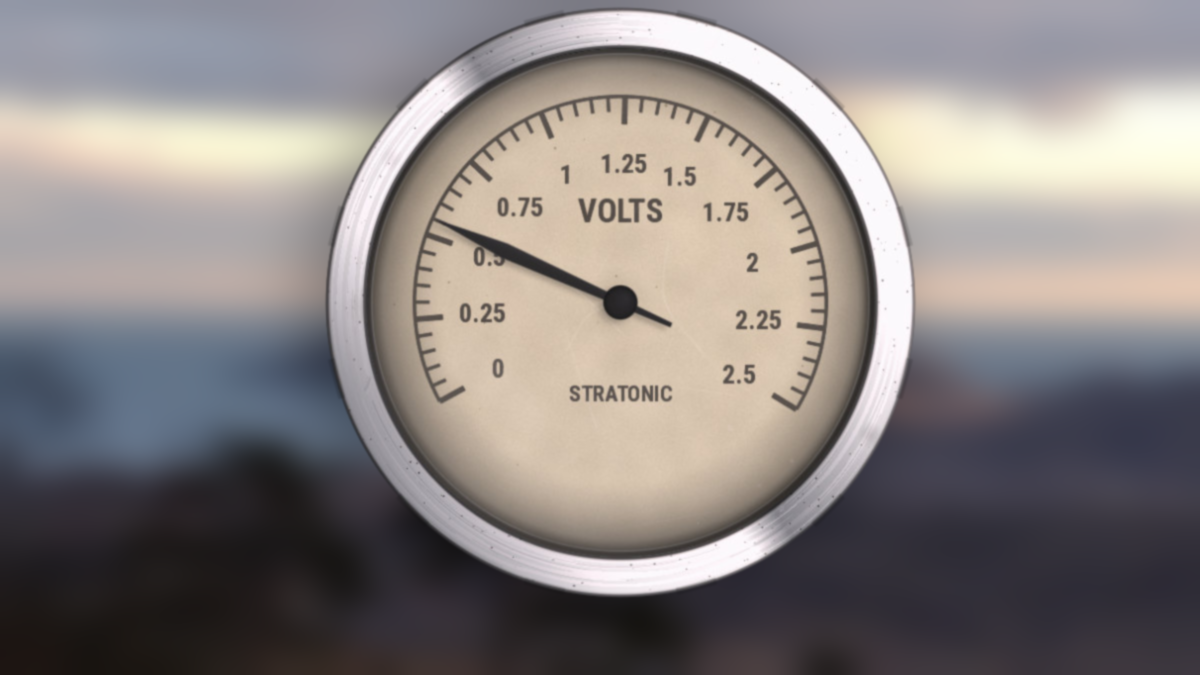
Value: 0.55,V
